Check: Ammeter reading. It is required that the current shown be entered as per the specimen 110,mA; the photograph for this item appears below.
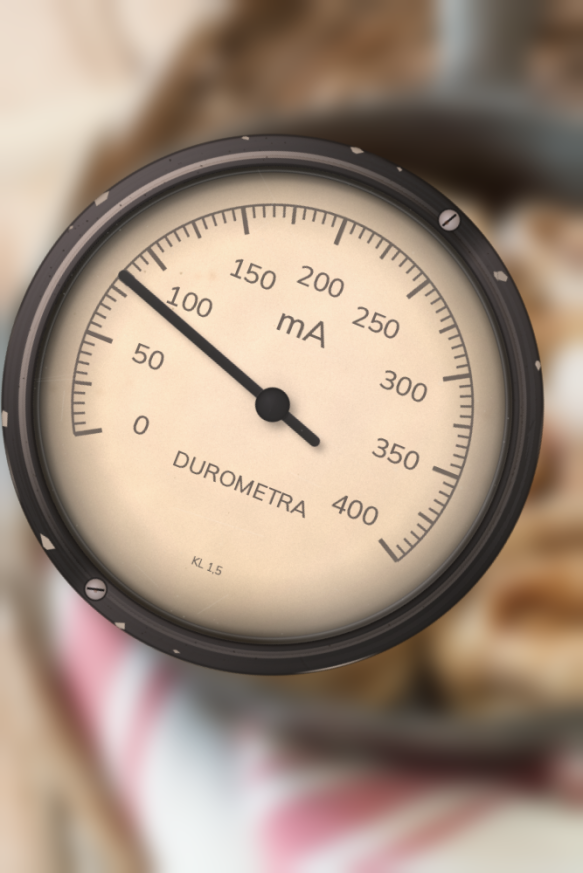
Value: 82.5,mA
